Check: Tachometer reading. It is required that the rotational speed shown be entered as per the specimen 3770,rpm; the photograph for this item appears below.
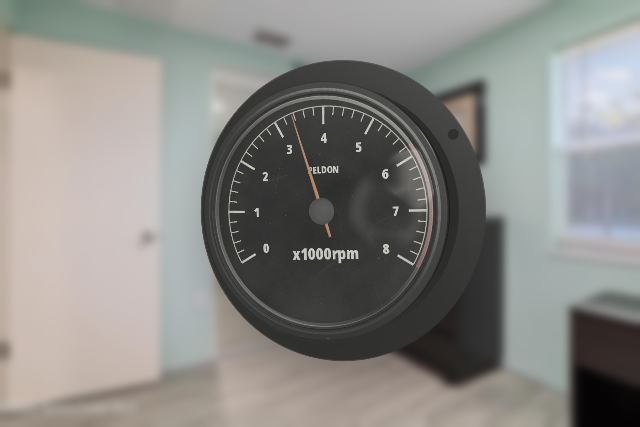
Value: 3400,rpm
